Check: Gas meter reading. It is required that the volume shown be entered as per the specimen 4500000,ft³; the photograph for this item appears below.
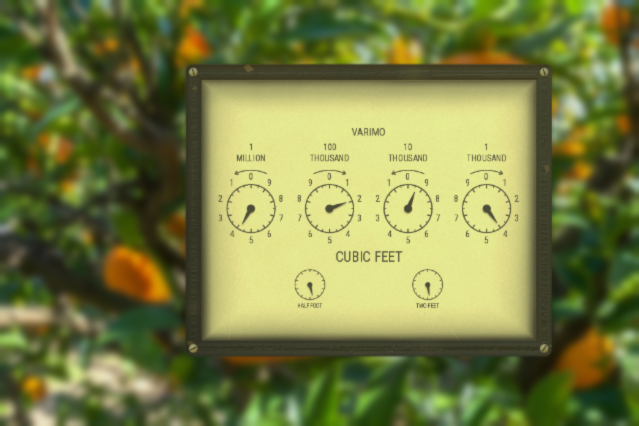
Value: 419400,ft³
